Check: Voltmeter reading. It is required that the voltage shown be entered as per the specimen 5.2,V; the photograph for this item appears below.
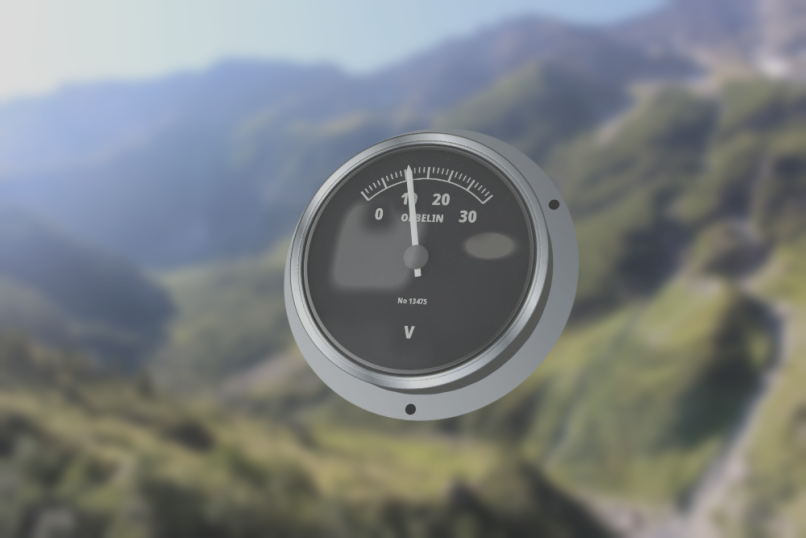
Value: 11,V
